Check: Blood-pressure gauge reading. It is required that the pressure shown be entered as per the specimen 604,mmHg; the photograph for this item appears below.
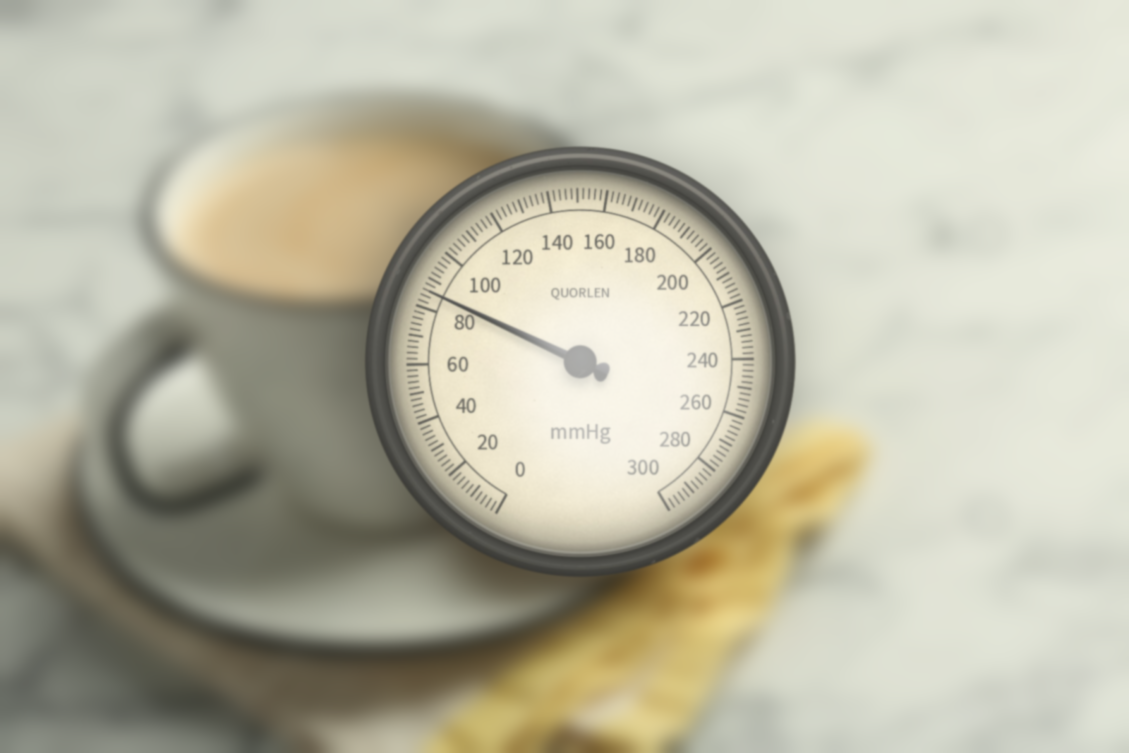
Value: 86,mmHg
